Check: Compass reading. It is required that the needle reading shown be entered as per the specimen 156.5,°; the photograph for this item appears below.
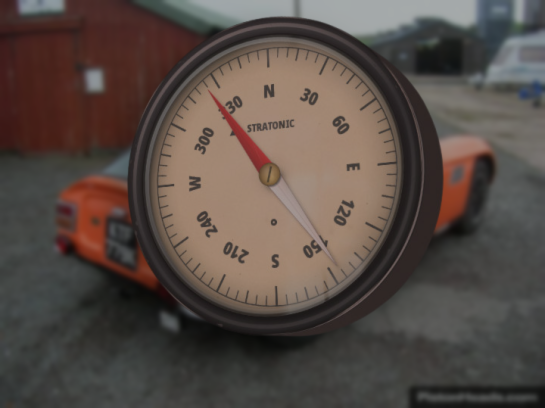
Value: 325,°
